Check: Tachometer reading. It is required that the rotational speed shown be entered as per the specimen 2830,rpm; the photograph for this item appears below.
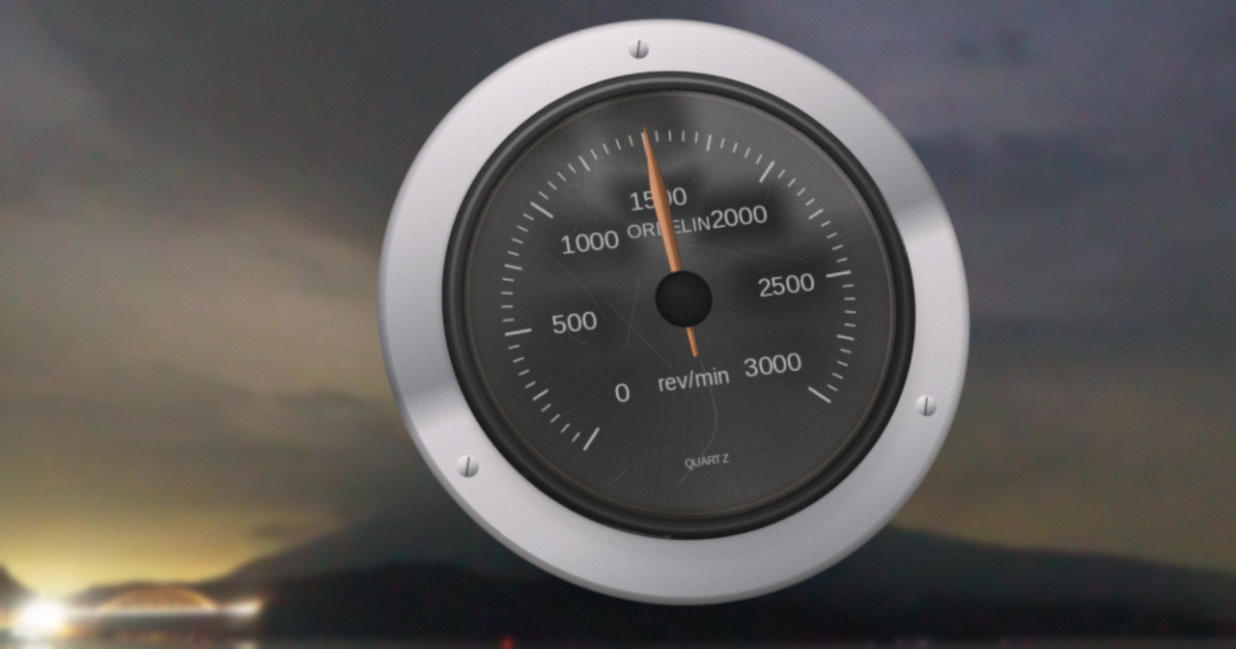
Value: 1500,rpm
